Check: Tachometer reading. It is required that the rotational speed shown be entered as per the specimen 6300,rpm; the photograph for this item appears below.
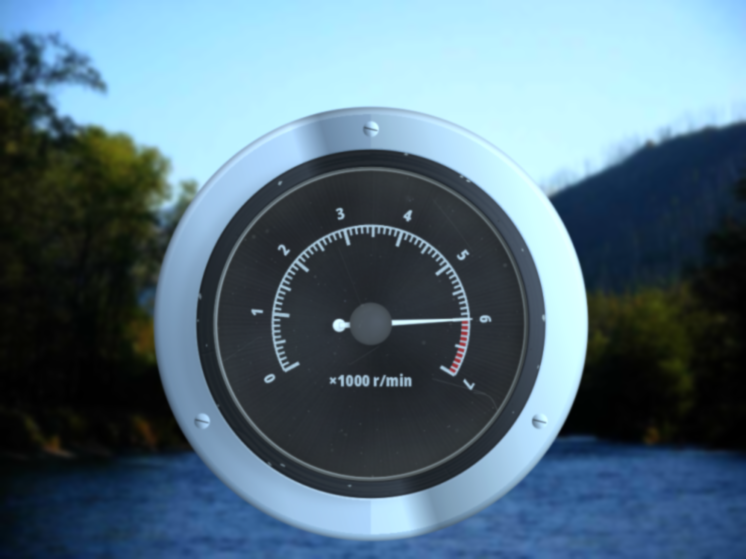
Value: 6000,rpm
